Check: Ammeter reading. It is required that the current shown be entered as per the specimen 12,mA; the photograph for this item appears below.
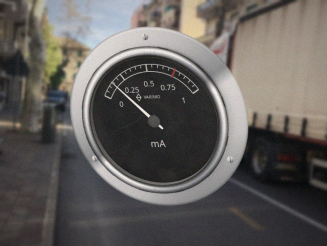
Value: 0.15,mA
